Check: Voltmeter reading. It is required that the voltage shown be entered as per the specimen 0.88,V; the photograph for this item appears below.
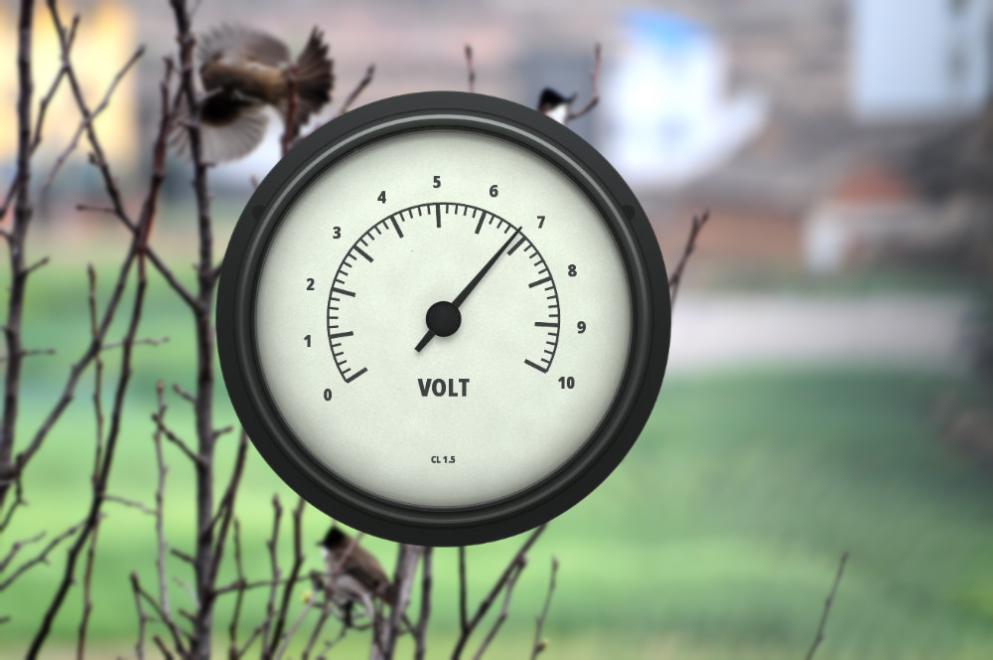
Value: 6.8,V
